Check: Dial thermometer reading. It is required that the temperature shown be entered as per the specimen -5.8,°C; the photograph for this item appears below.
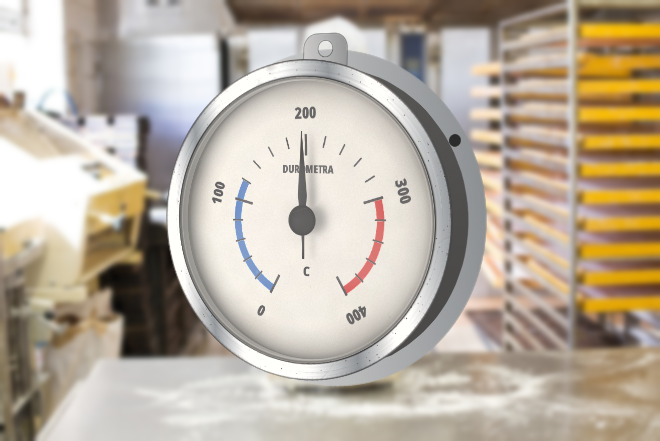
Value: 200,°C
